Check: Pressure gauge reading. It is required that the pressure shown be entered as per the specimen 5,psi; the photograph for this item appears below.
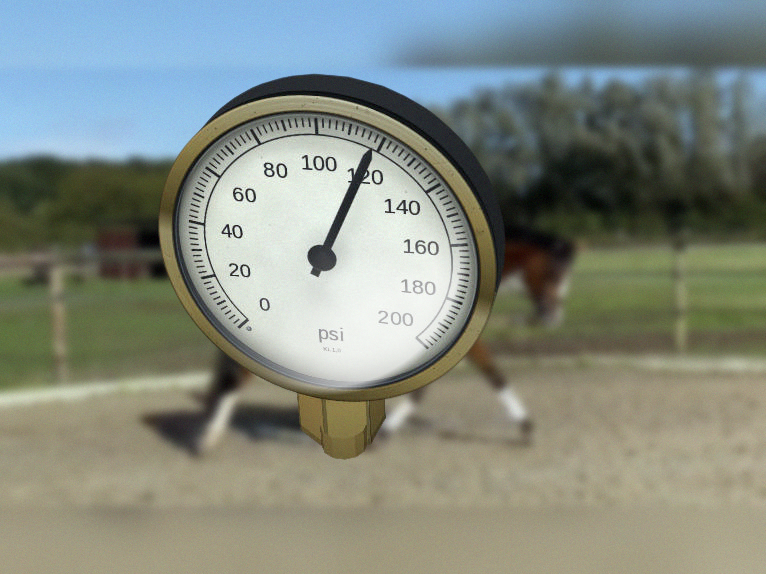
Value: 118,psi
